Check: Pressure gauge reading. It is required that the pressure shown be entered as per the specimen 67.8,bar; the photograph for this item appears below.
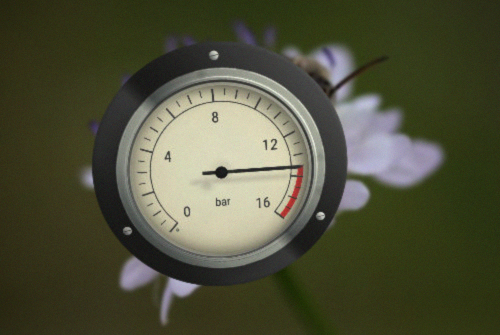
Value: 13.5,bar
